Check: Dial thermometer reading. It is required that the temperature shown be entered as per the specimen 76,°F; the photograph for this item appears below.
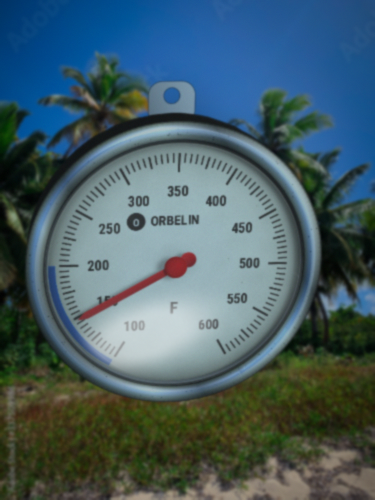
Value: 150,°F
